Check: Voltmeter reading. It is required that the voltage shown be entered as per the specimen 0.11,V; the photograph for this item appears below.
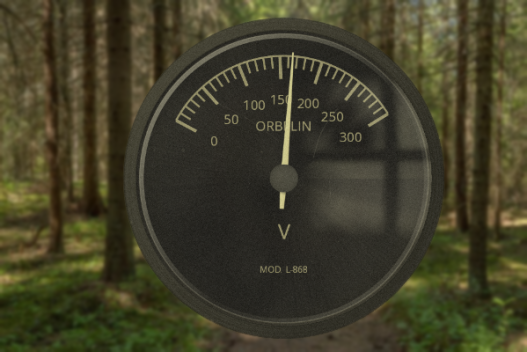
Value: 165,V
